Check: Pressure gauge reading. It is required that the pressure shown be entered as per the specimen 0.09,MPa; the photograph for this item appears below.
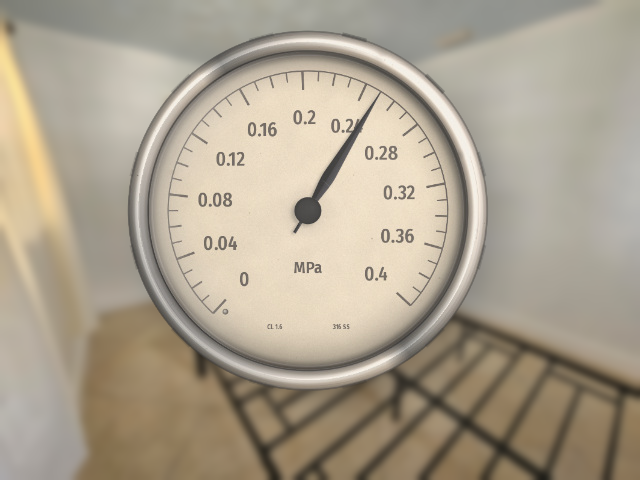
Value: 0.25,MPa
